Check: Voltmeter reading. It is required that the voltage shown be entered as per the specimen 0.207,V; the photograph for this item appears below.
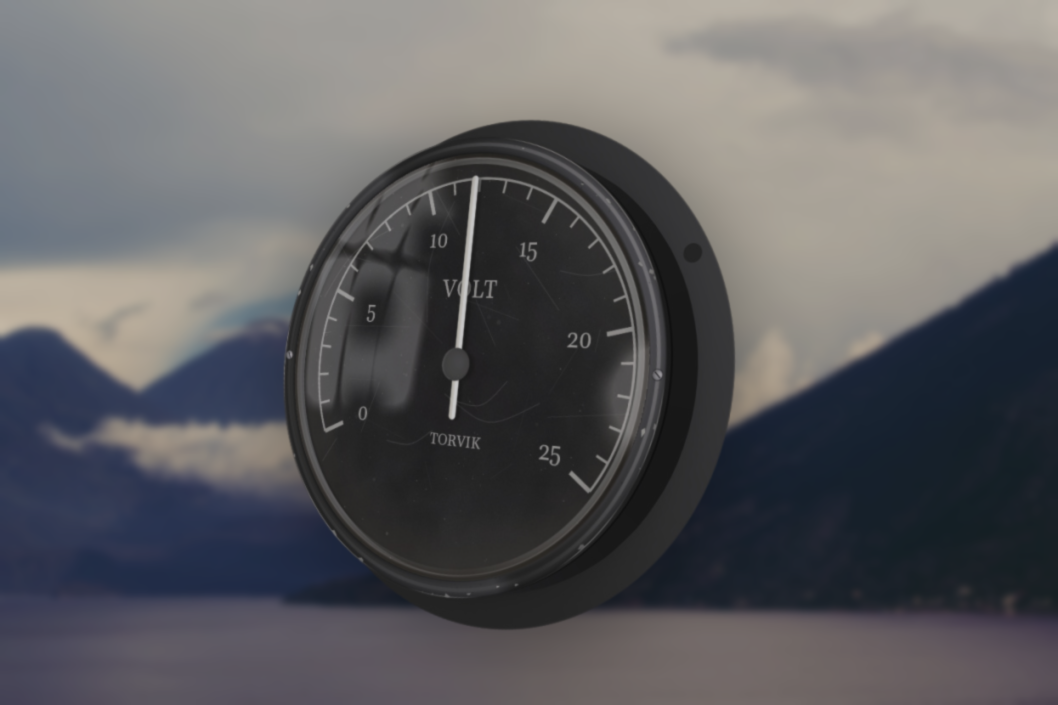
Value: 12,V
